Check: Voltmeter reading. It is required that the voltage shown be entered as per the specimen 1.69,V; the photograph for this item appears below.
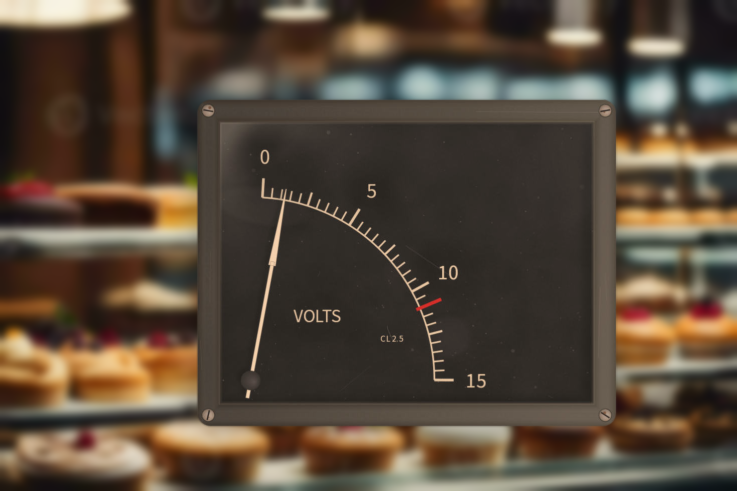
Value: 1.25,V
